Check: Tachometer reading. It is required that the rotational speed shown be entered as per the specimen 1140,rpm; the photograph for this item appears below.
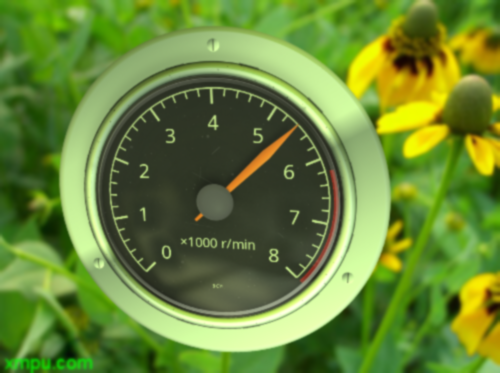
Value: 5400,rpm
